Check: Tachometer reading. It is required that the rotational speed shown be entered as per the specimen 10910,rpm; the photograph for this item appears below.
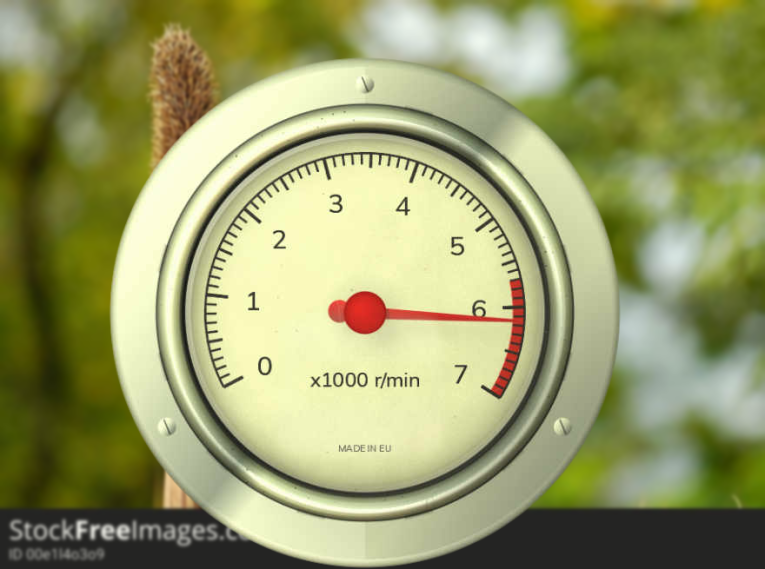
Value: 6150,rpm
